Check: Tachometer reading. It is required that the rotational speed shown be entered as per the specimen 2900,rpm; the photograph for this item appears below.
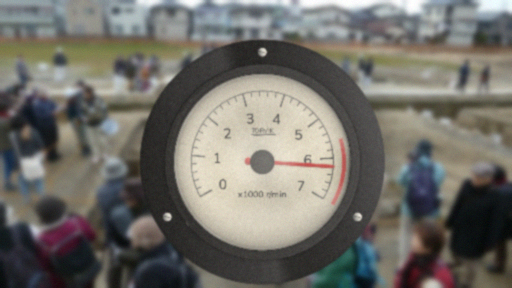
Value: 6200,rpm
